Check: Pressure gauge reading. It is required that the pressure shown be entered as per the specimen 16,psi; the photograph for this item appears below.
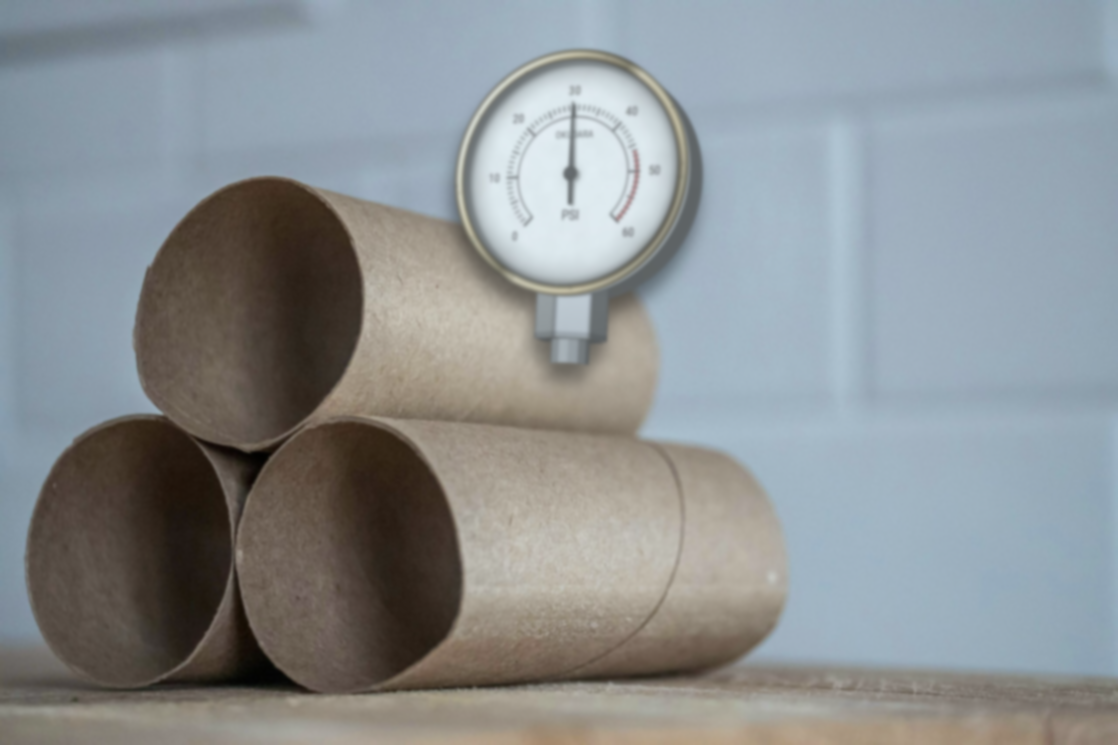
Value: 30,psi
